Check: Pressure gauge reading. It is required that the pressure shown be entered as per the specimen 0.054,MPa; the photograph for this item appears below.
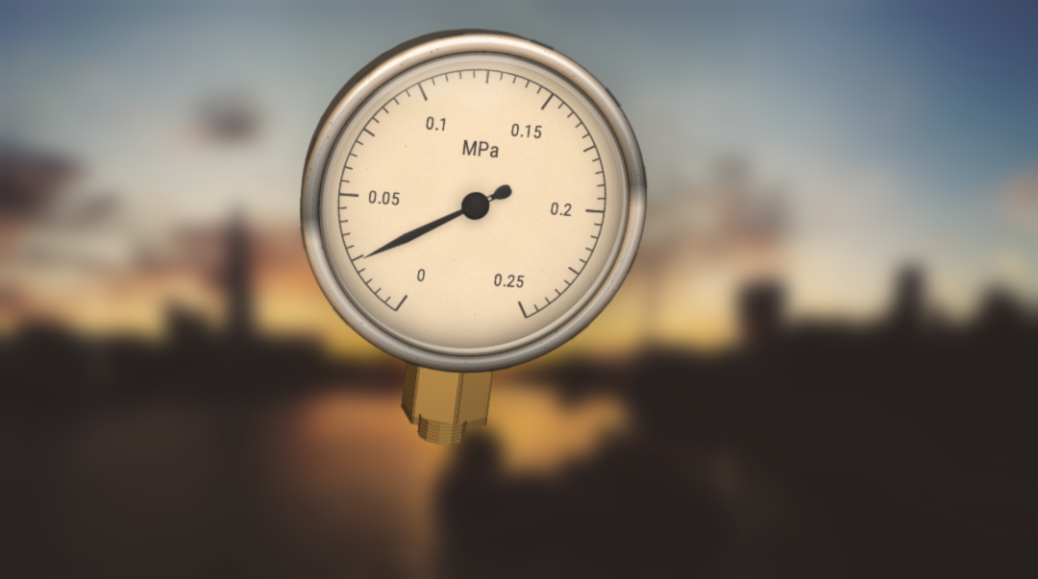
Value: 0.025,MPa
